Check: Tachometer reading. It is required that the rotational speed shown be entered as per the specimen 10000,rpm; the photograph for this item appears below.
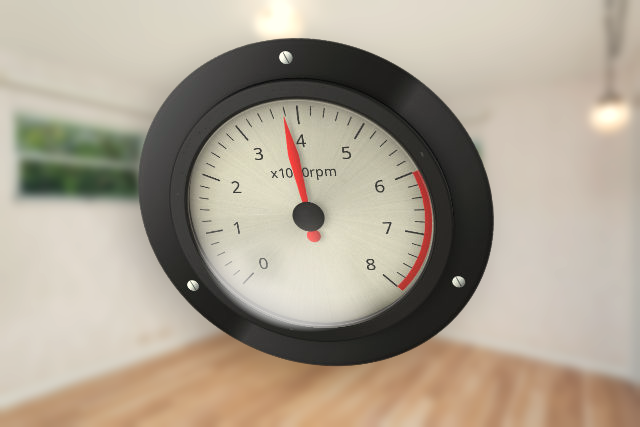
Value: 3800,rpm
